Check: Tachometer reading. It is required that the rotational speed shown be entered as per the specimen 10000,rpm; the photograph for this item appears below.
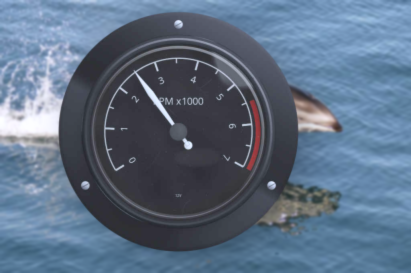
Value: 2500,rpm
